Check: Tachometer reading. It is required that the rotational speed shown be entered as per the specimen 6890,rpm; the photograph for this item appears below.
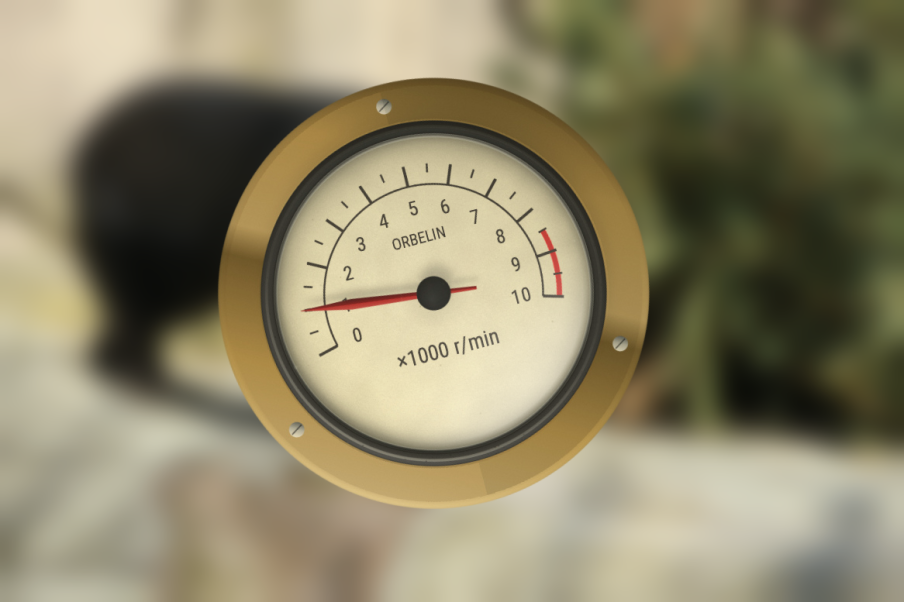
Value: 1000,rpm
